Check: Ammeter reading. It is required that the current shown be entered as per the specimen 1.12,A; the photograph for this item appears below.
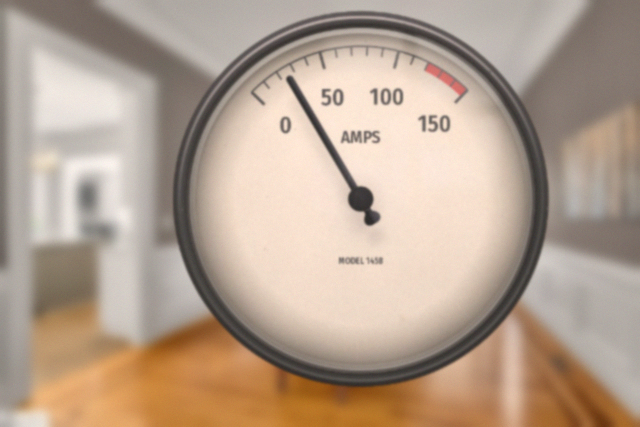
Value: 25,A
